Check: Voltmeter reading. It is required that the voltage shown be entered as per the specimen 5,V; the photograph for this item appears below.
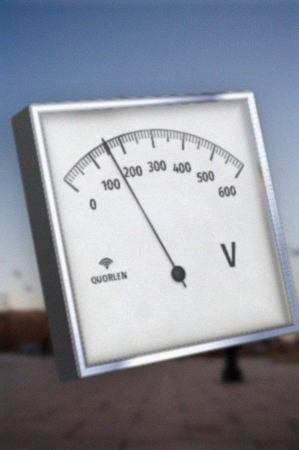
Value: 150,V
